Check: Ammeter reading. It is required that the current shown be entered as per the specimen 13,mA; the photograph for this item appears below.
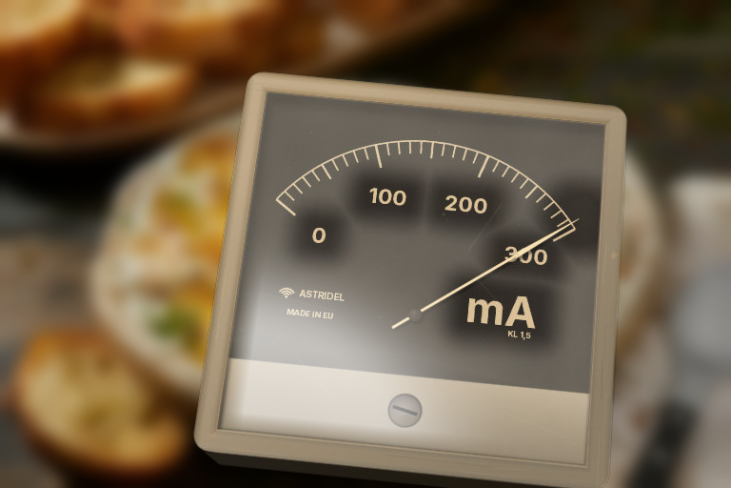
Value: 295,mA
